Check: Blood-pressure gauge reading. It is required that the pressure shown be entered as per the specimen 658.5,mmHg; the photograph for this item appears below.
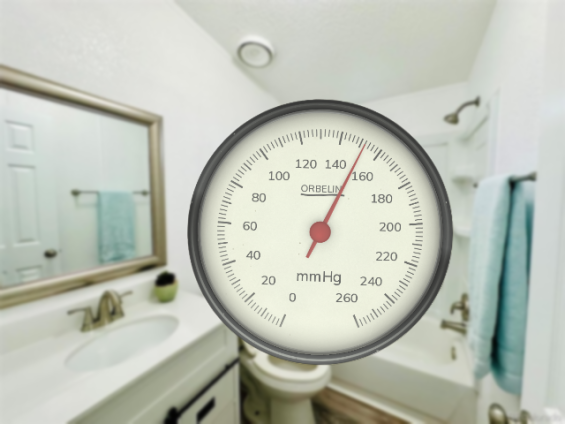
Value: 152,mmHg
